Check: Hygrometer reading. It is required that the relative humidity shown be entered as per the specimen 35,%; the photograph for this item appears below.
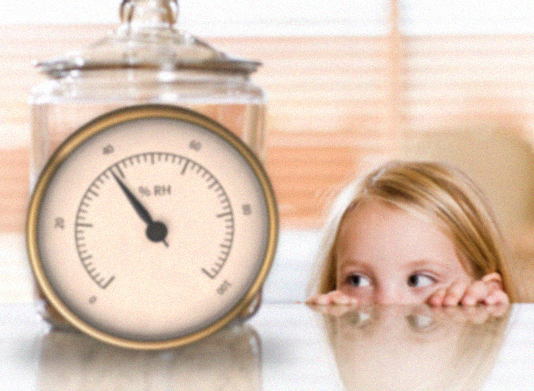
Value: 38,%
